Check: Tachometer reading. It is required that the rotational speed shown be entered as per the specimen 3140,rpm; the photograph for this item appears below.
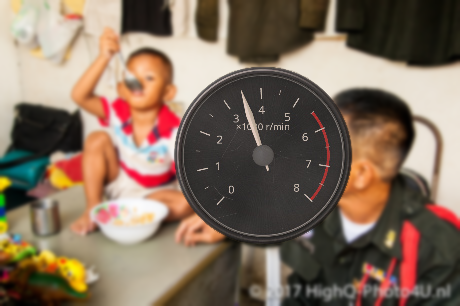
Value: 3500,rpm
